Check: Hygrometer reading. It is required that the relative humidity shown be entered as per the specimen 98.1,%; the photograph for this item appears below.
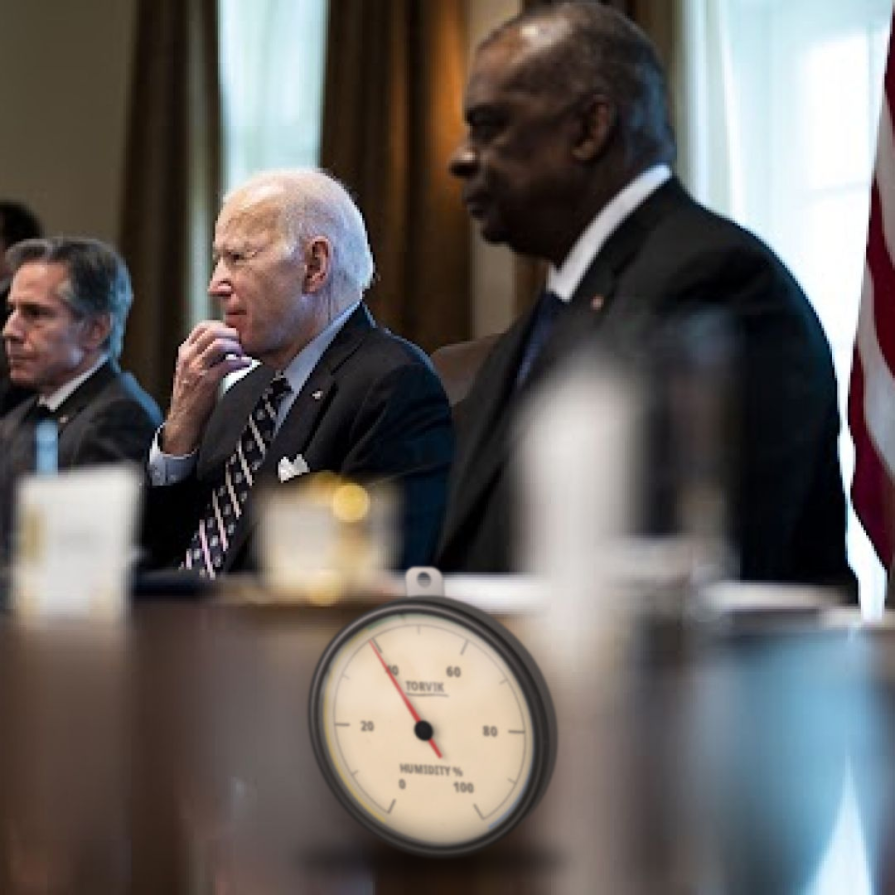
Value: 40,%
